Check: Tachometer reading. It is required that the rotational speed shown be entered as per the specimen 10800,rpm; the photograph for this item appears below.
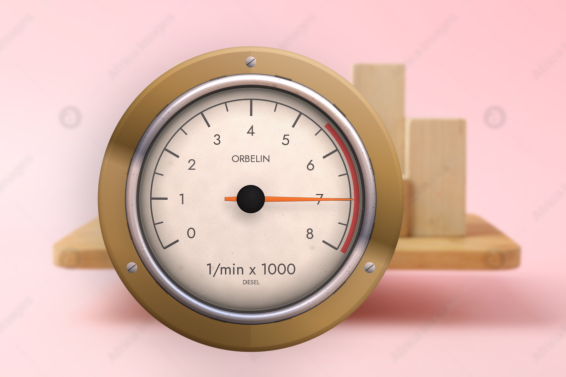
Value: 7000,rpm
